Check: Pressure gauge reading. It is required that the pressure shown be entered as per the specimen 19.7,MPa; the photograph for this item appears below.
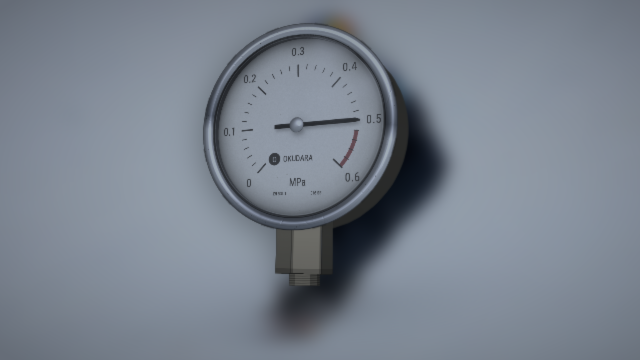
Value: 0.5,MPa
